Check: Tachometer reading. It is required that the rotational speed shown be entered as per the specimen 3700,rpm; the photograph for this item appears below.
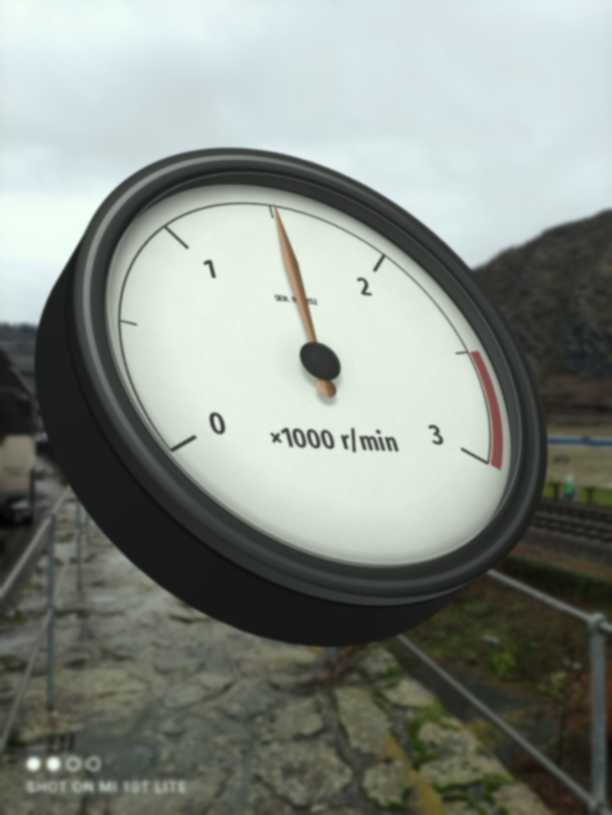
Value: 1500,rpm
